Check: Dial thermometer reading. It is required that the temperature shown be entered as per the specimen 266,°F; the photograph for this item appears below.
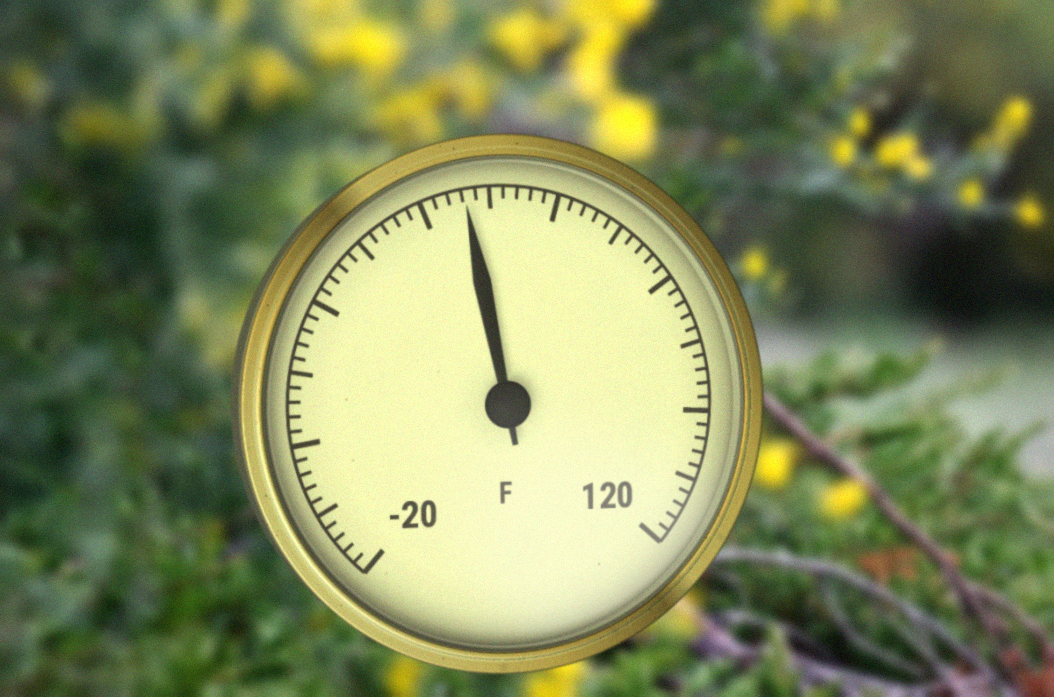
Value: 46,°F
